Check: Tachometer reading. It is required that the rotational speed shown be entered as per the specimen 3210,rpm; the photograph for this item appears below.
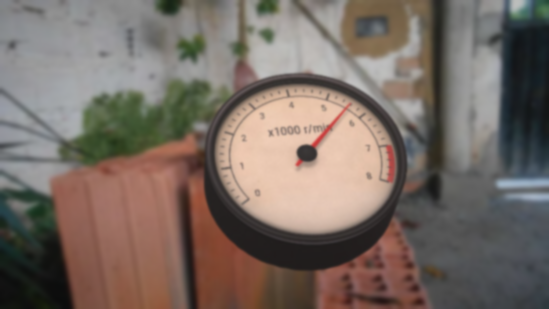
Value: 5600,rpm
